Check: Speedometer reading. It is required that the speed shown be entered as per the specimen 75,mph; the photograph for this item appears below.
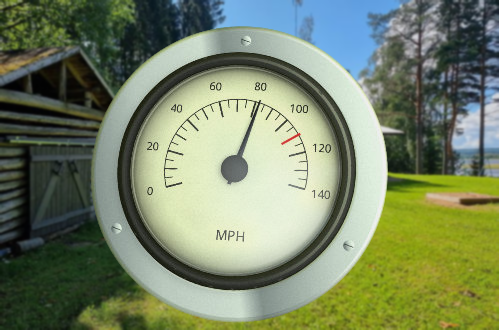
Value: 82.5,mph
